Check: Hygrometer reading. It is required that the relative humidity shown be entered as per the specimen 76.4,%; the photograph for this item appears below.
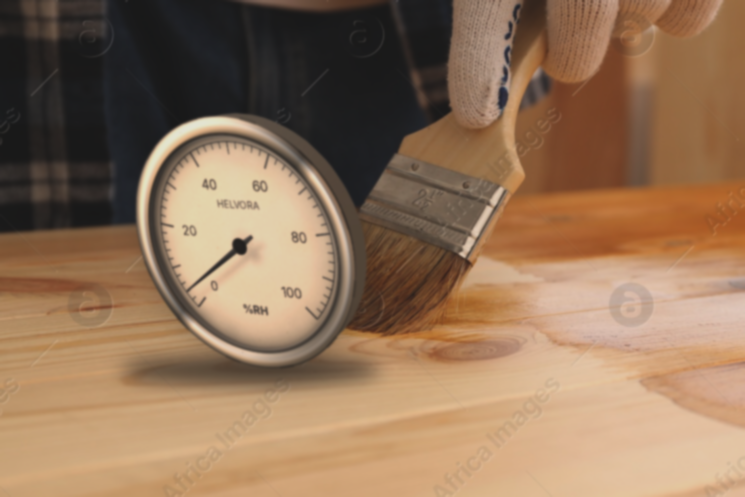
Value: 4,%
